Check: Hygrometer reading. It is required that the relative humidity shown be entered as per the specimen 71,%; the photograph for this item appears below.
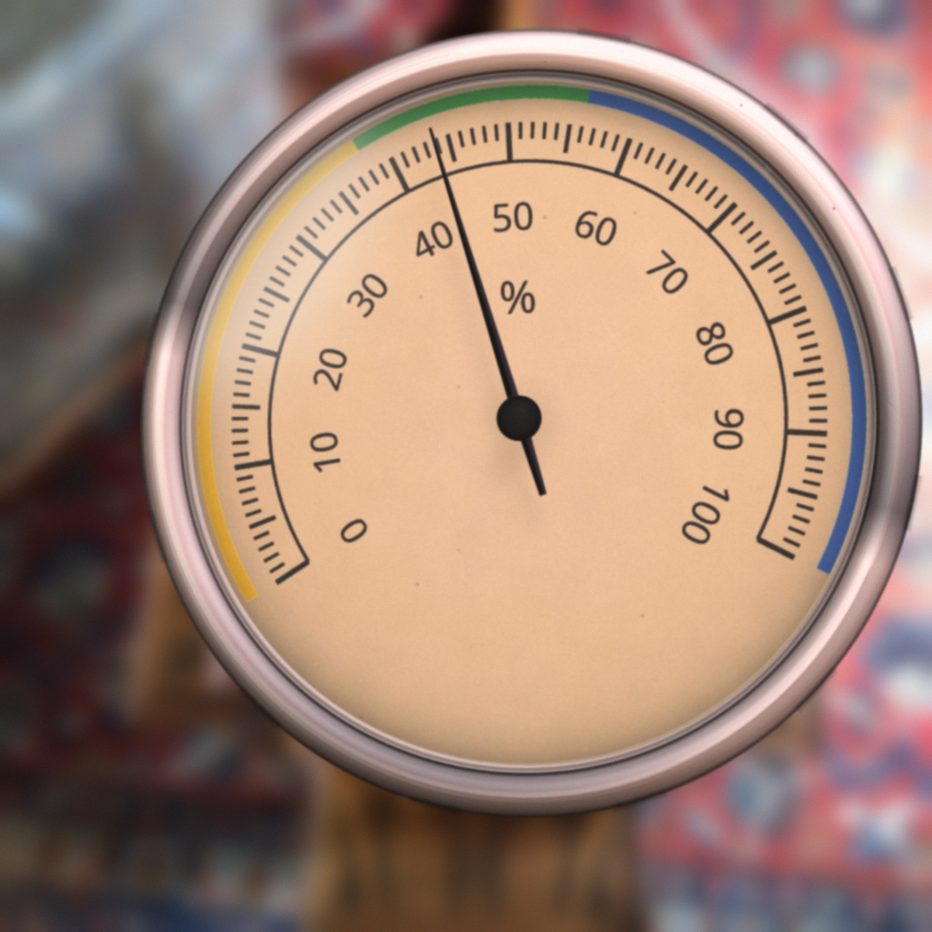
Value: 44,%
